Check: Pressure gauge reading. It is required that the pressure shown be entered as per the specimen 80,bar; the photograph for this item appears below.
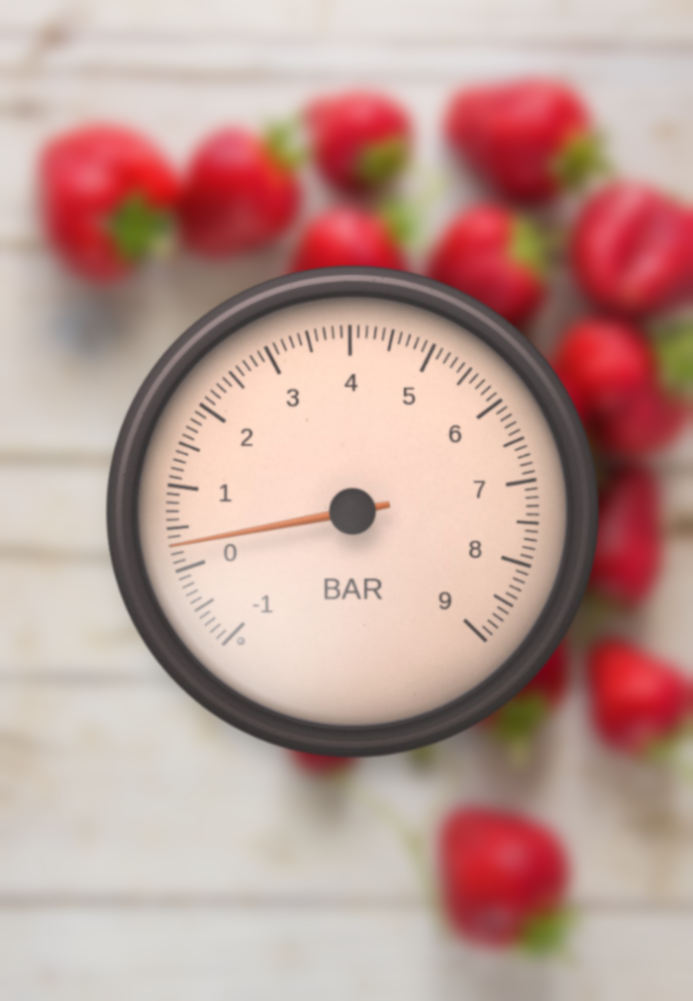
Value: 0.3,bar
